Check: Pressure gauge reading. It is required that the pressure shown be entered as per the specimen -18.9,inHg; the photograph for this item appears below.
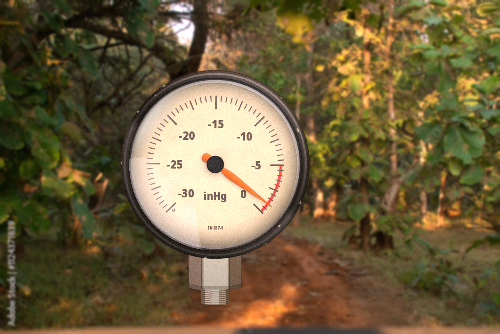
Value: -1,inHg
